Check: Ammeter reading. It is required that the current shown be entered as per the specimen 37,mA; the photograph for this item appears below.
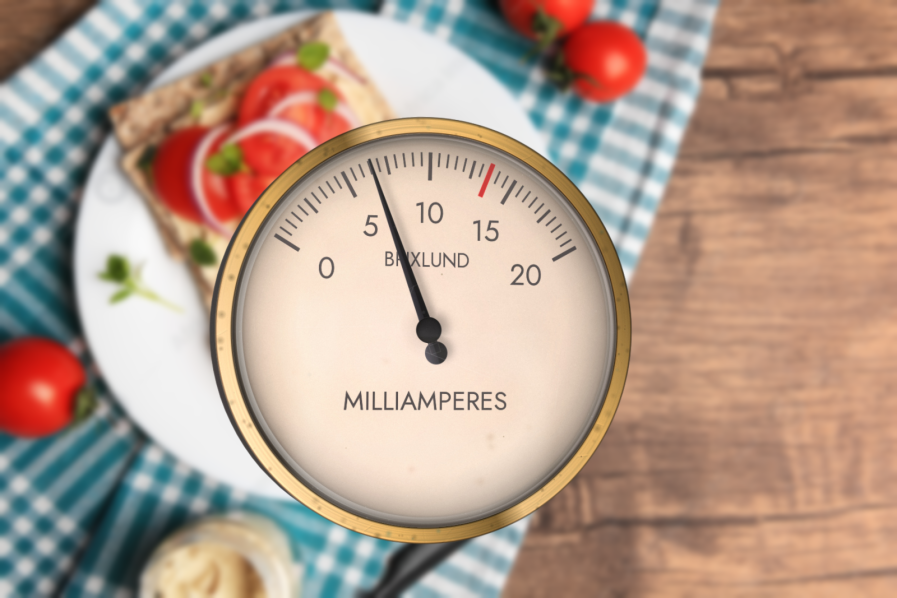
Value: 6.5,mA
